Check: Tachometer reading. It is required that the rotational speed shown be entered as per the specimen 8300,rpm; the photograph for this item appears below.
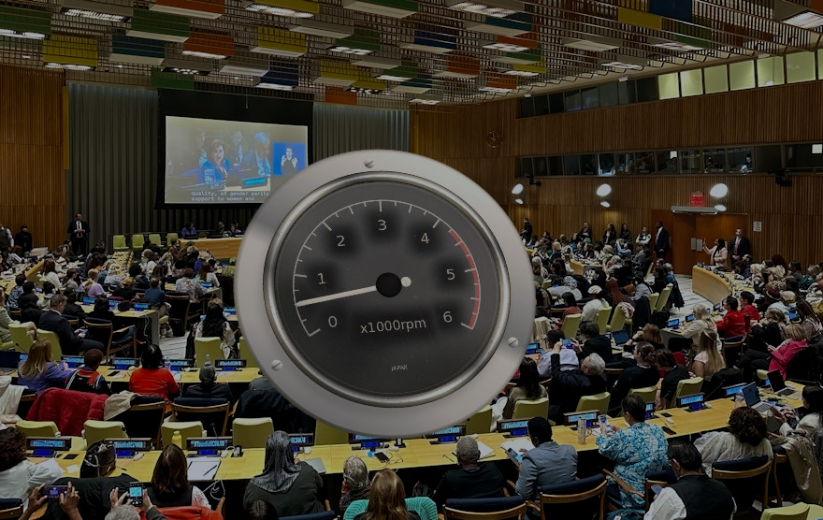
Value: 500,rpm
